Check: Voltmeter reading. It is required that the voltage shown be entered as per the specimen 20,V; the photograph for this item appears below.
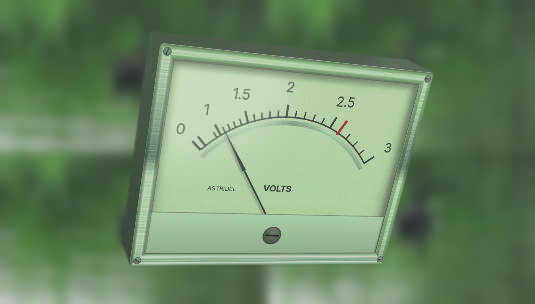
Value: 1.1,V
